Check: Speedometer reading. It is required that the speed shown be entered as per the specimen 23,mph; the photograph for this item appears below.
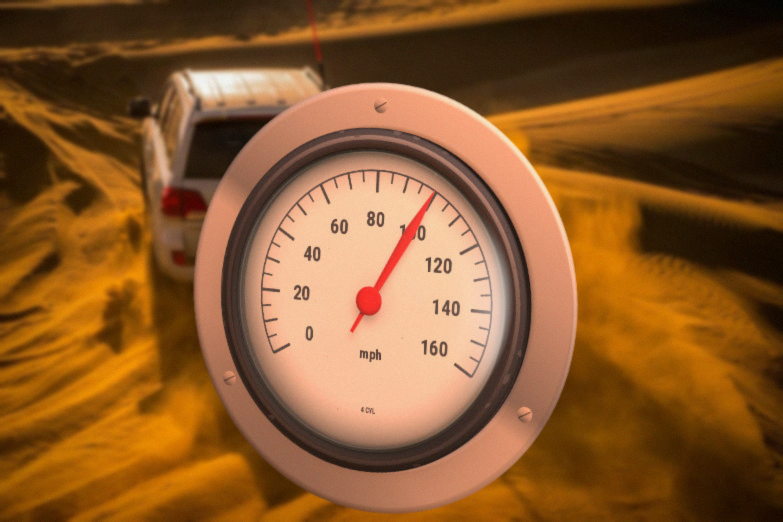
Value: 100,mph
